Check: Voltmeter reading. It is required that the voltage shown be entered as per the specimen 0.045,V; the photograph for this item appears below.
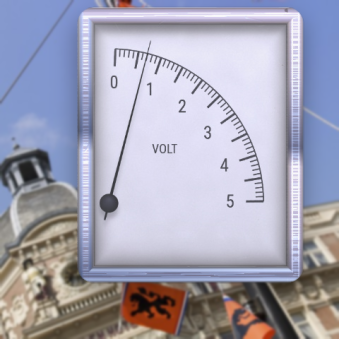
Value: 0.7,V
